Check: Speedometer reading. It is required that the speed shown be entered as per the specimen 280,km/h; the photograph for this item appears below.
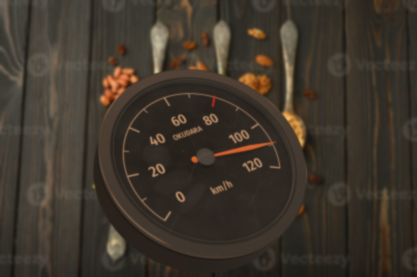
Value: 110,km/h
